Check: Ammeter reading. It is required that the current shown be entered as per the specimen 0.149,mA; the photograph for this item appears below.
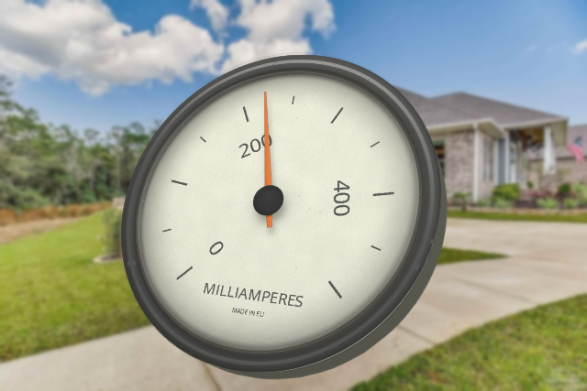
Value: 225,mA
